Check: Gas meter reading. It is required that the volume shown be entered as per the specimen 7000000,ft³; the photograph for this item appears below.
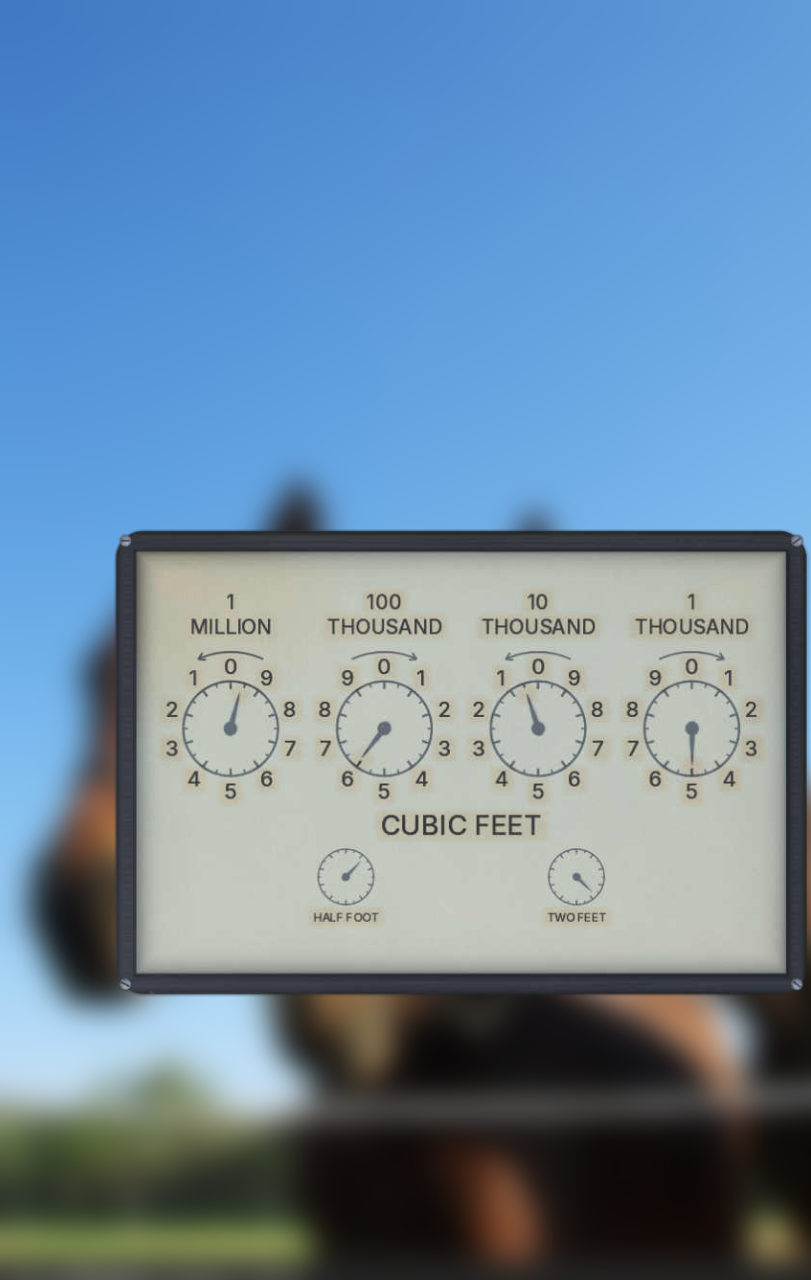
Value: 960500,ft³
